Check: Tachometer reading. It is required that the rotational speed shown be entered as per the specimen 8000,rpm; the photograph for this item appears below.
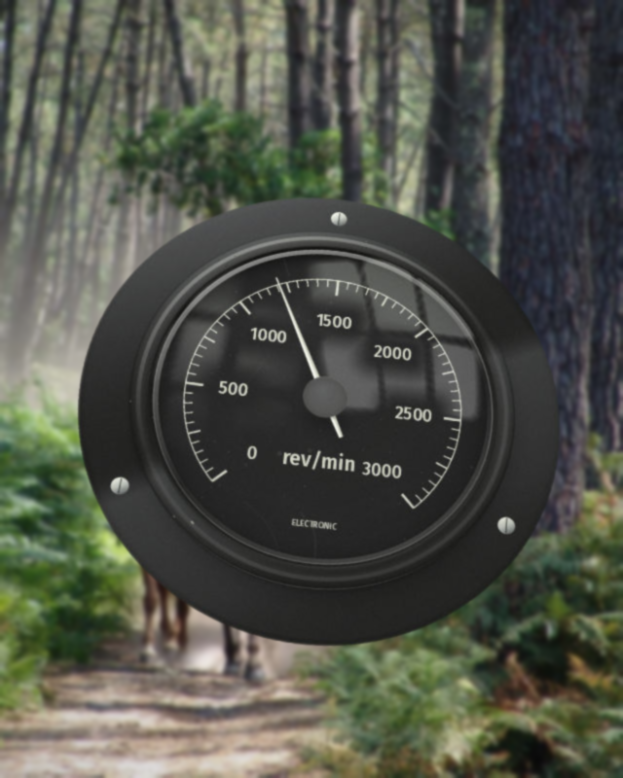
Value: 1200,rpm
